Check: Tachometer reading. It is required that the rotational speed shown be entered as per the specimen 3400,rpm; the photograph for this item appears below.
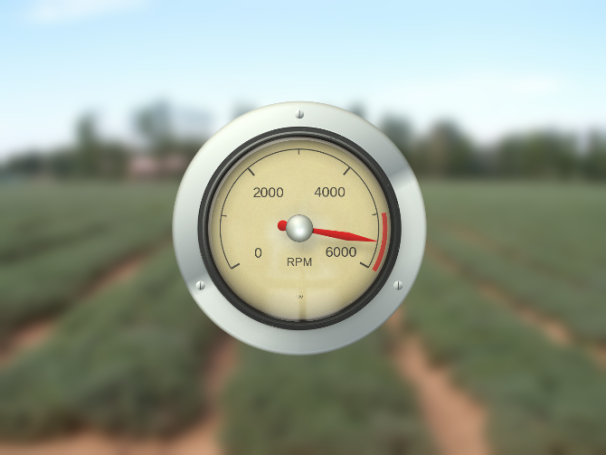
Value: 5500,rpm
